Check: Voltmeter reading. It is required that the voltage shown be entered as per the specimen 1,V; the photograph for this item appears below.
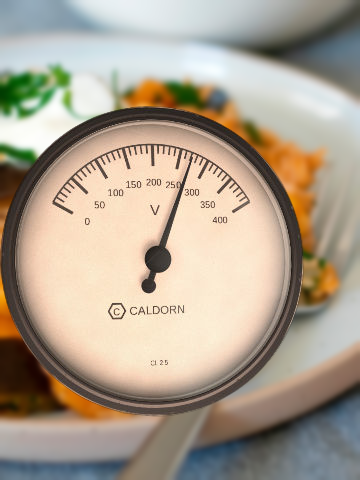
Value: 270,V
